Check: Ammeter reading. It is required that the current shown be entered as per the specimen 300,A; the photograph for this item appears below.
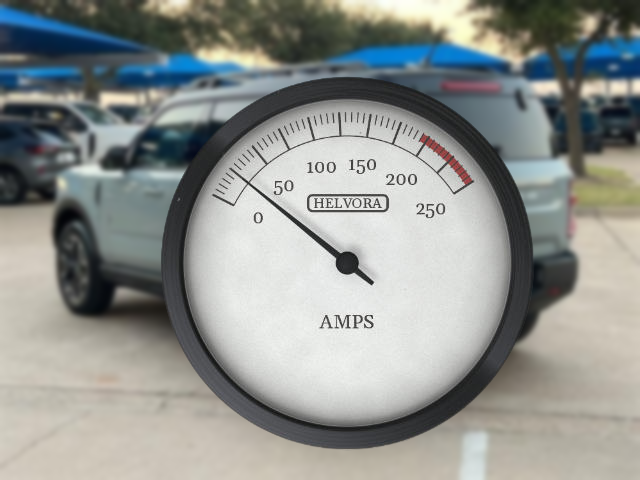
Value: 25,A
